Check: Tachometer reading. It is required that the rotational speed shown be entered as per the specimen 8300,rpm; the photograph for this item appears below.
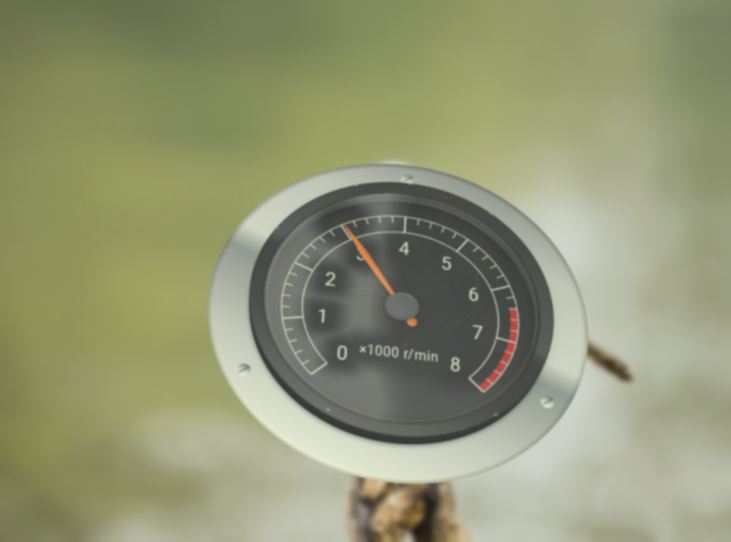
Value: 3000,rpm
